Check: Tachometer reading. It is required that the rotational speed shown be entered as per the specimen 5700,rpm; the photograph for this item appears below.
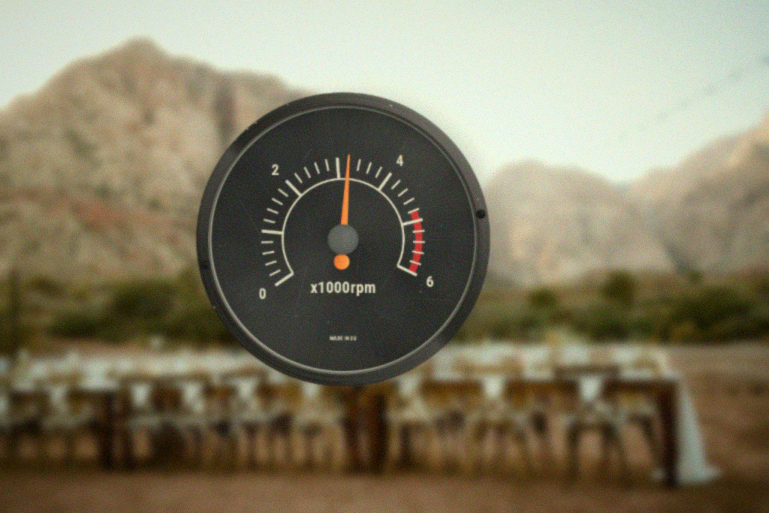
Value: 3200,rpm
